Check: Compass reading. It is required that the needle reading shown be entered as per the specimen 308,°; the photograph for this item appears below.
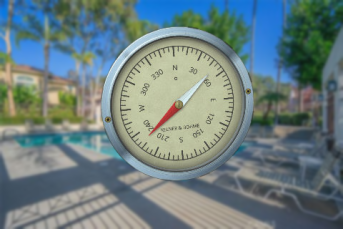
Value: 230,°
